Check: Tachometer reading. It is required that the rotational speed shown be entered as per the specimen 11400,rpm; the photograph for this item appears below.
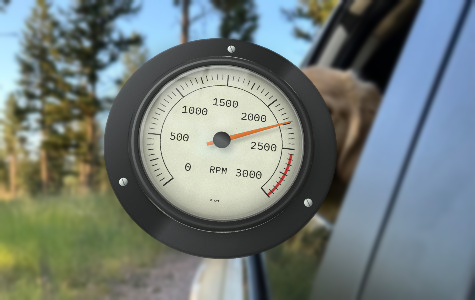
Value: 2250,rpm
